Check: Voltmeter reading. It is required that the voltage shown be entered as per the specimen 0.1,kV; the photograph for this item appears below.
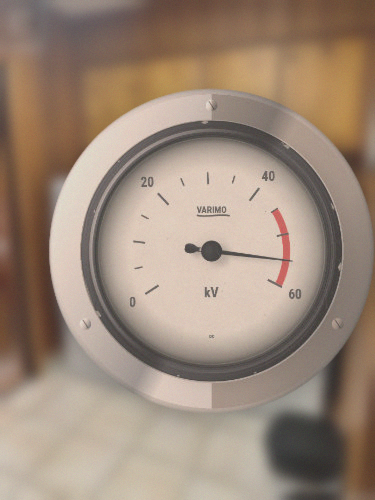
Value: 55,kV
